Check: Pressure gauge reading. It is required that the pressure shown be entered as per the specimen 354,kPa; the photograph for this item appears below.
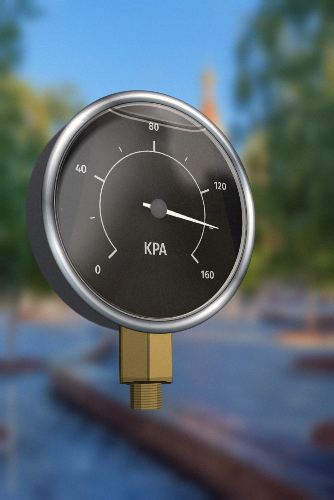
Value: 140,kPa
